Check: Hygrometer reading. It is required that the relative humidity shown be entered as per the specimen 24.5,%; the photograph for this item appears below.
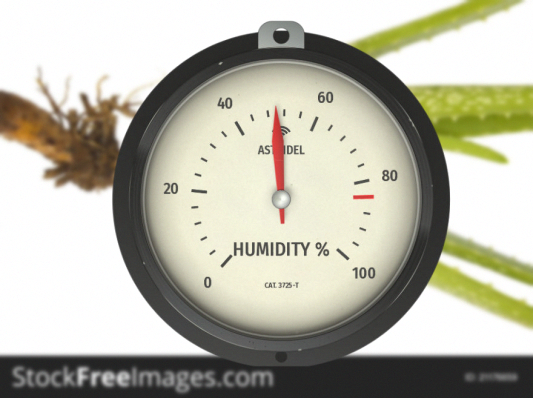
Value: 50,%
